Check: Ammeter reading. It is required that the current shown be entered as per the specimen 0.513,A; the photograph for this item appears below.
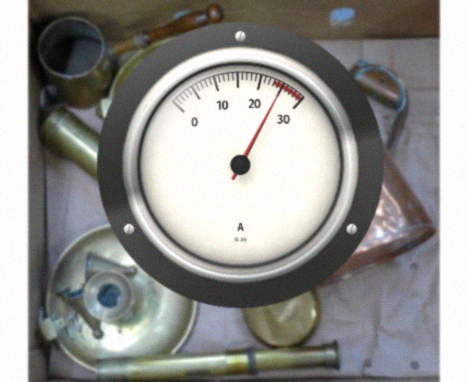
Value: 25,A
